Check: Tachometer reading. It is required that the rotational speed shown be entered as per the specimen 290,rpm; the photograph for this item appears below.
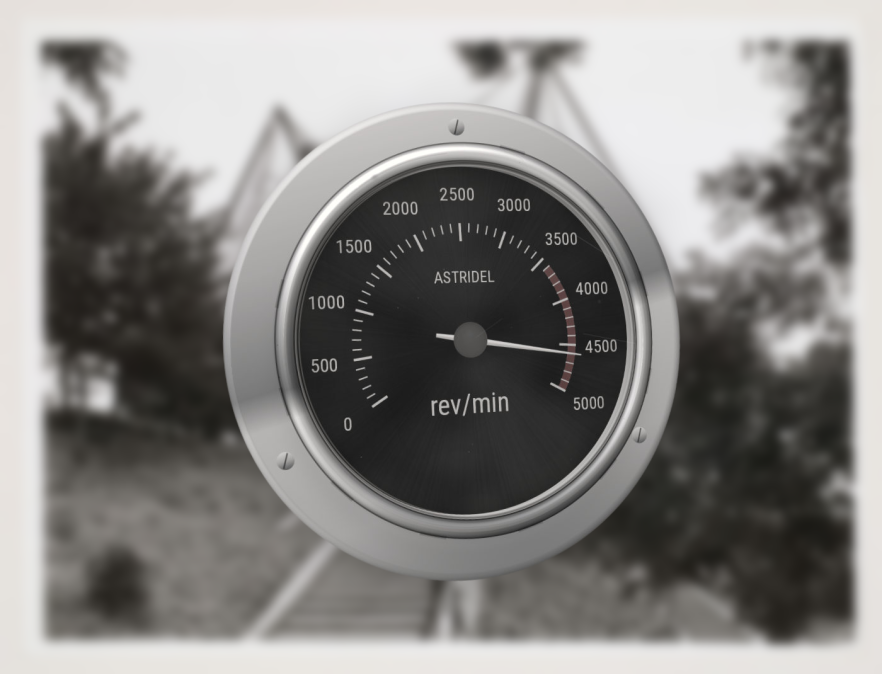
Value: 4600,rpm
